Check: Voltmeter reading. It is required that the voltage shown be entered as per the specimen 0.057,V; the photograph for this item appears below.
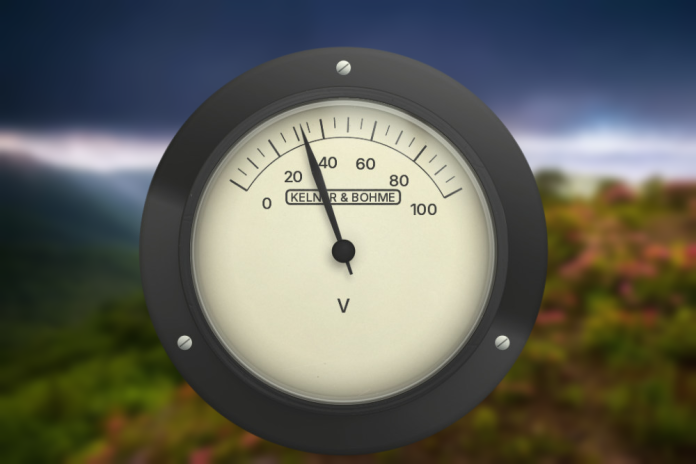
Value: 32.5,V
